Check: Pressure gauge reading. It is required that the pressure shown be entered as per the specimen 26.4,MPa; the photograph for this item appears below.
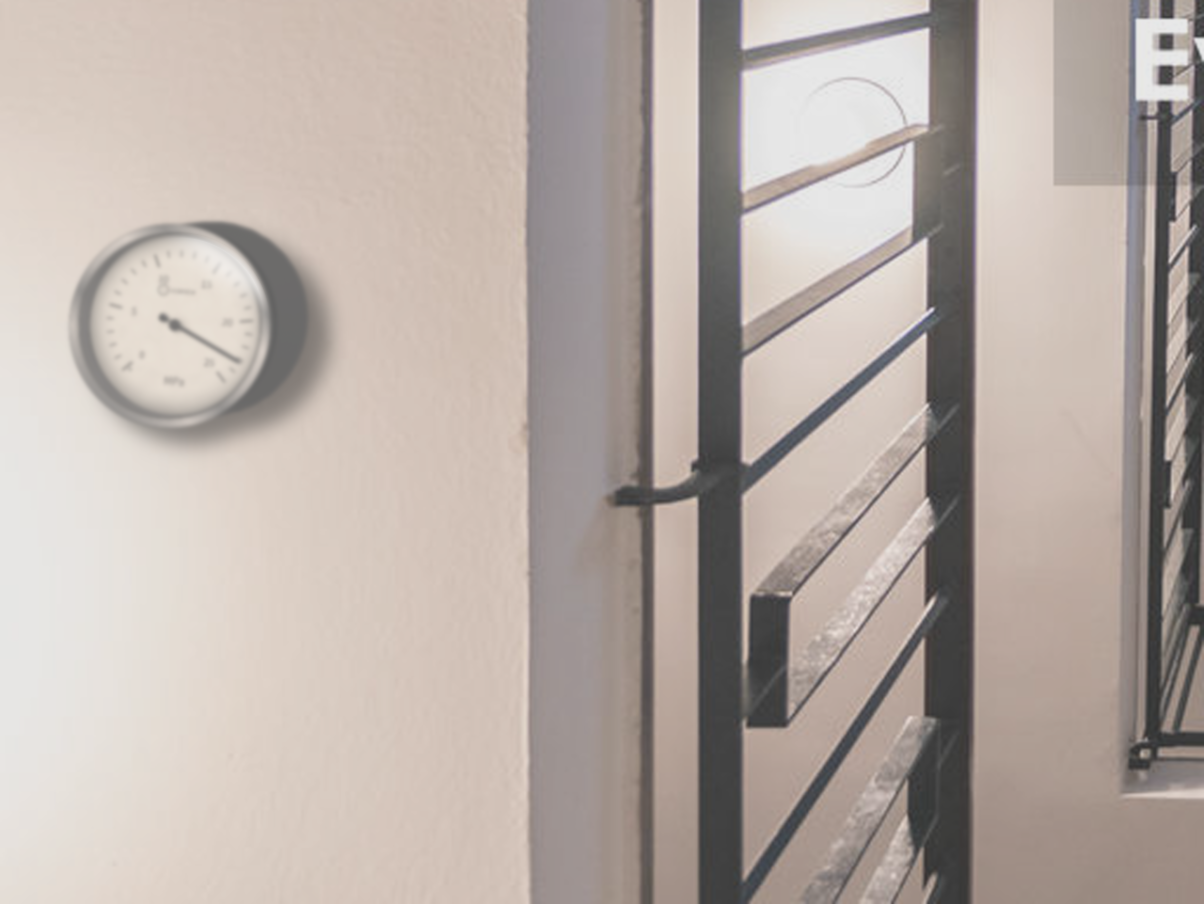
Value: 23,MPa
